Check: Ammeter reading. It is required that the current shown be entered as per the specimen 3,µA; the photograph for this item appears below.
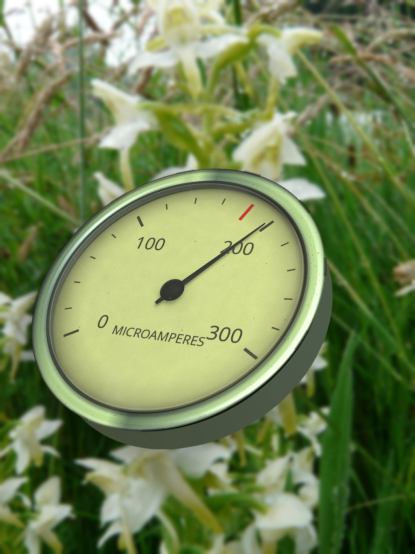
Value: 200,µA
